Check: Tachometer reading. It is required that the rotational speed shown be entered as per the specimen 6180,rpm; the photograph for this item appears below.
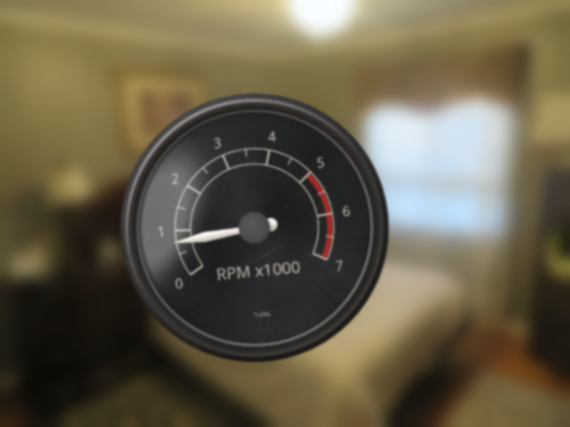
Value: 750,rpm
